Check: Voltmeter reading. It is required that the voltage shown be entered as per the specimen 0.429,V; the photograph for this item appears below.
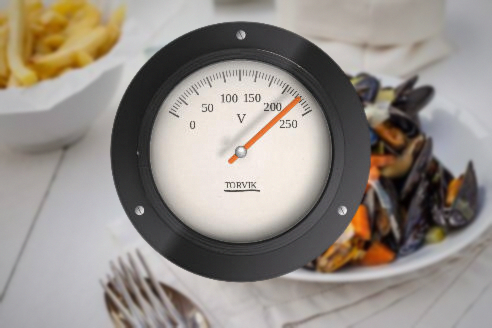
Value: 225,V
